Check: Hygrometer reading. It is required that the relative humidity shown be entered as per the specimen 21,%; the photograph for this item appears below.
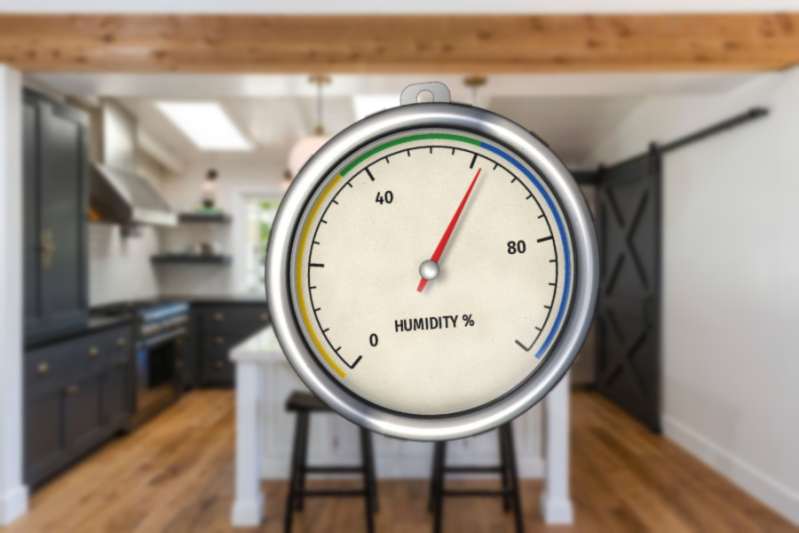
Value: 62,%
